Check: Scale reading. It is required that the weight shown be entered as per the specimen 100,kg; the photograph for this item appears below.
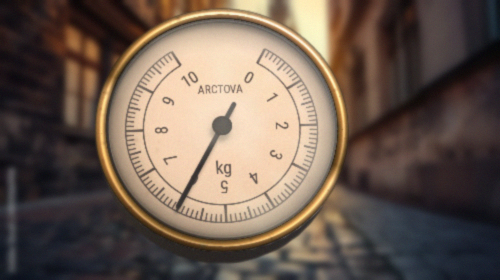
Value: 6,kg
